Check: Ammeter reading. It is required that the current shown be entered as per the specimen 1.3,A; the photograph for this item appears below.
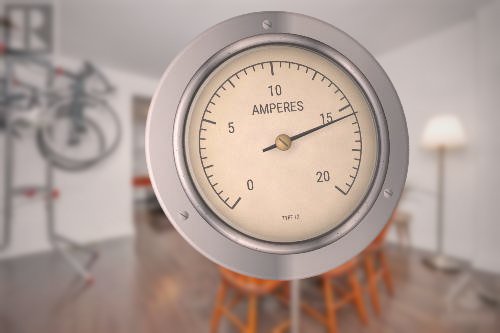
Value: 15.5,A
